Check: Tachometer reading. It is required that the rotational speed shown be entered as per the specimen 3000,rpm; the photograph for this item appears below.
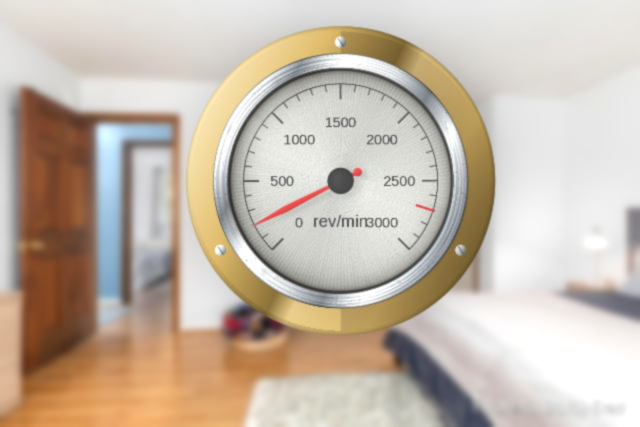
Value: 200,rpm
